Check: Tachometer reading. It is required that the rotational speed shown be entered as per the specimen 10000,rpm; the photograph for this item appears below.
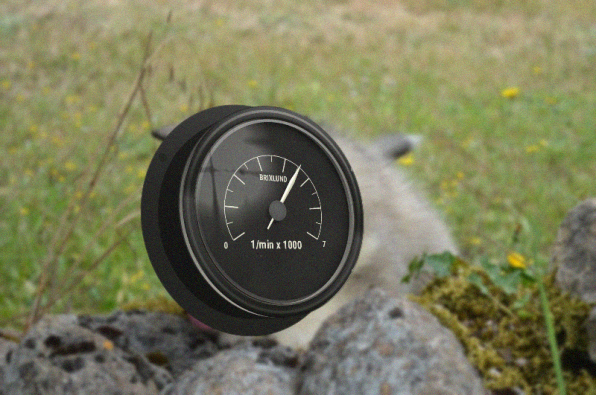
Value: 4500,rpm
